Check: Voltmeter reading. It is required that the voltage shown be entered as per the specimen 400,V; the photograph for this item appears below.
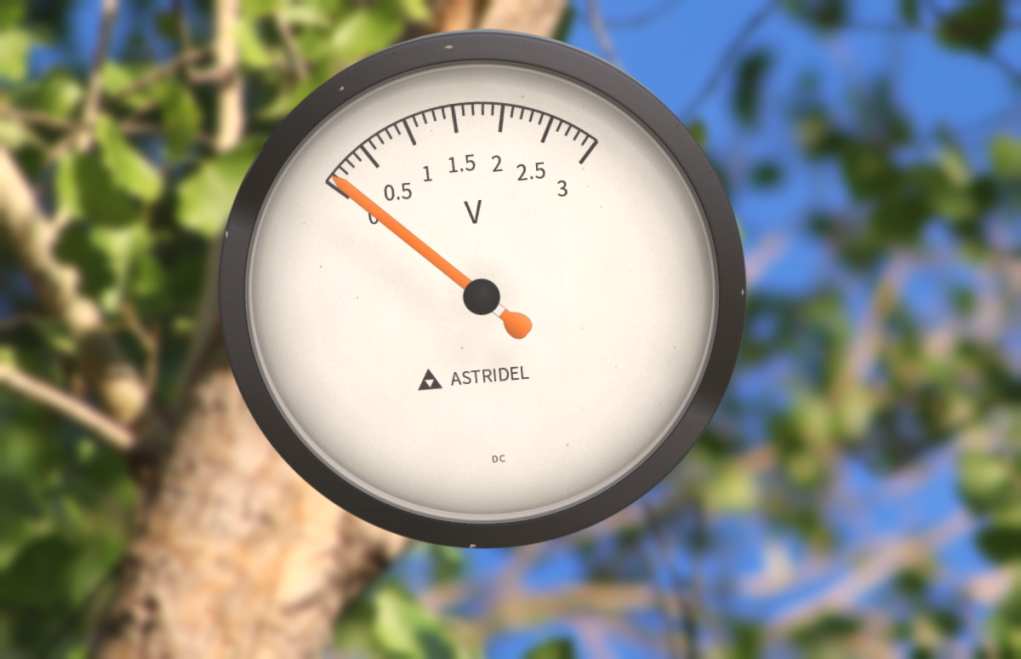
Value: 0.1,V
